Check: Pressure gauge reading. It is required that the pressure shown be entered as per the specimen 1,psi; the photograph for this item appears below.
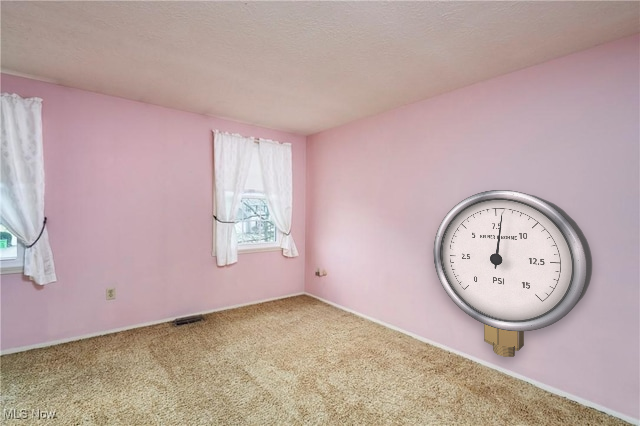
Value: 8,psi
